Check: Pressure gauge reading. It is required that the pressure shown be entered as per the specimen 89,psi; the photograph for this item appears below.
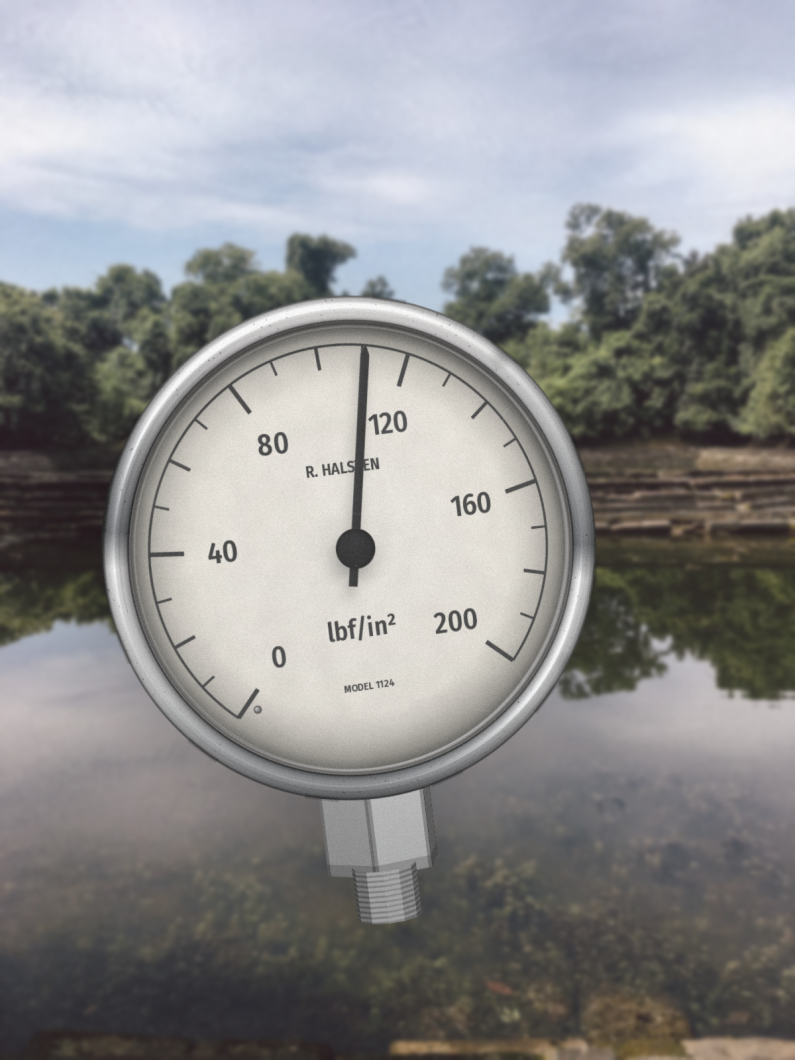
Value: 110,psi
